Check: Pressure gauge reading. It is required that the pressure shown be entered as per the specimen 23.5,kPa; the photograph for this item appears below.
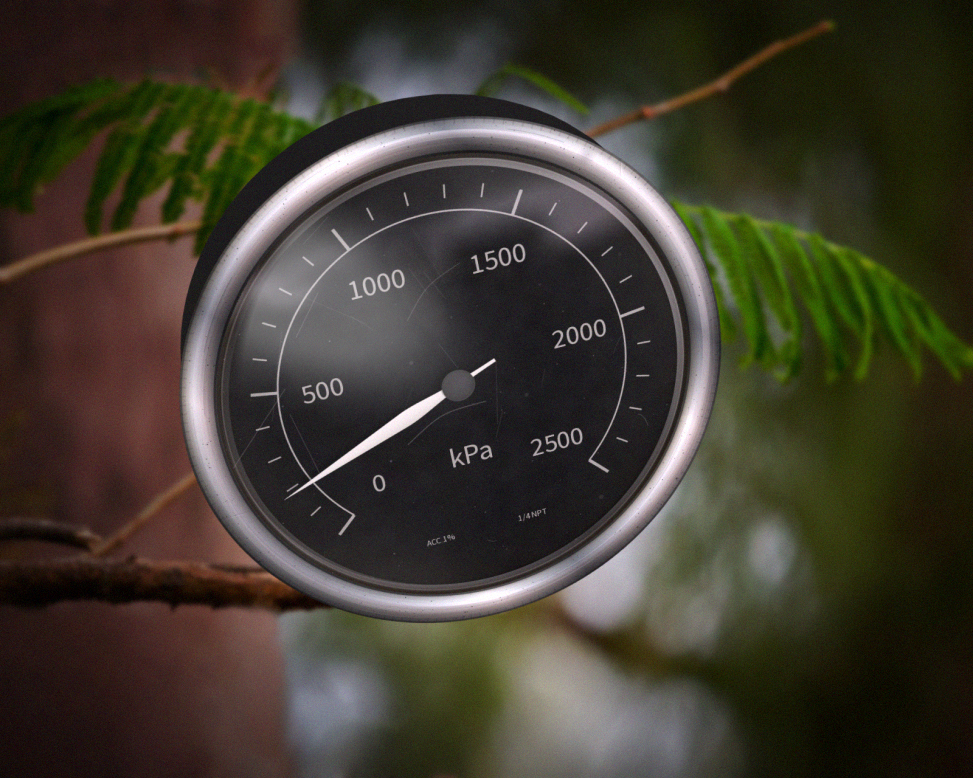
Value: 200,kPa
